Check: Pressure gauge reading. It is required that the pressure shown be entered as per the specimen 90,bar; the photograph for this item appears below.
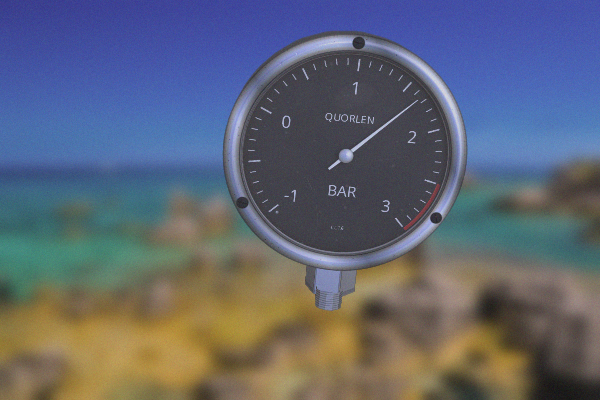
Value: 1.65,bar
